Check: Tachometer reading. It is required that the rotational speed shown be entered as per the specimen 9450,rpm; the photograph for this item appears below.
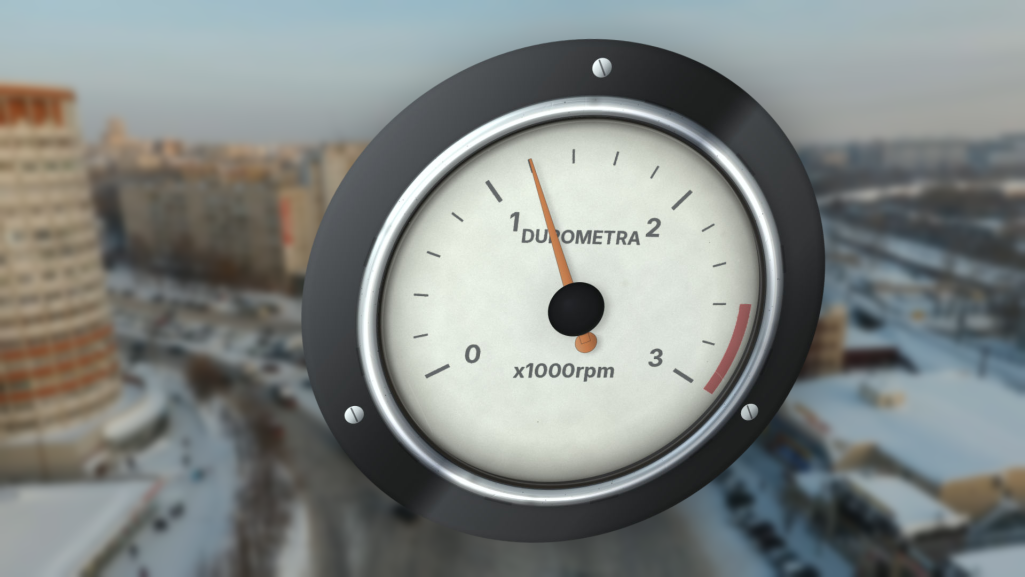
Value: 1200,rpm
